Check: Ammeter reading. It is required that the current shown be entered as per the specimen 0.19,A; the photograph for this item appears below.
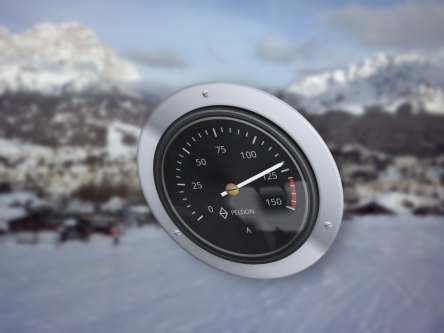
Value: 120,A
